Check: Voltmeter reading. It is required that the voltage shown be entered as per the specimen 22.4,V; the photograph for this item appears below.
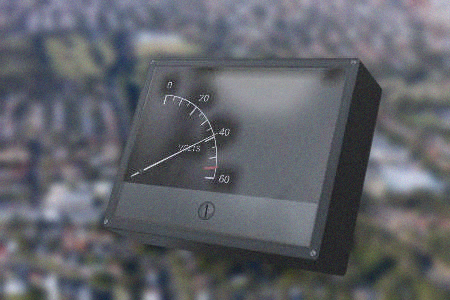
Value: 40,V
